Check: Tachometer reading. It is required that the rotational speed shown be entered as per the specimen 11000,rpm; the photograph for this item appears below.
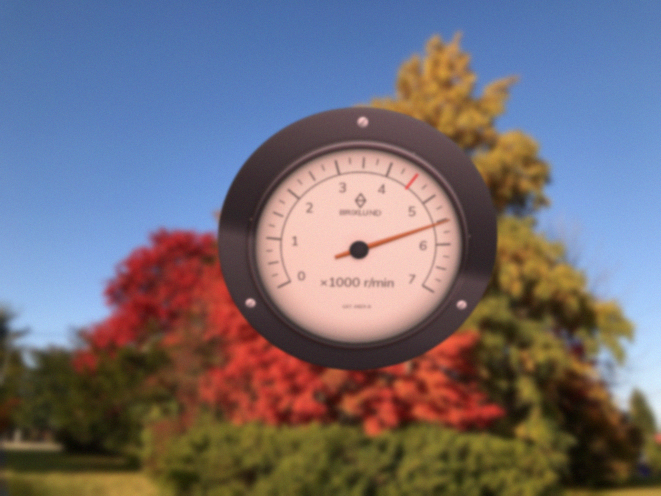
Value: 5500,rpm
